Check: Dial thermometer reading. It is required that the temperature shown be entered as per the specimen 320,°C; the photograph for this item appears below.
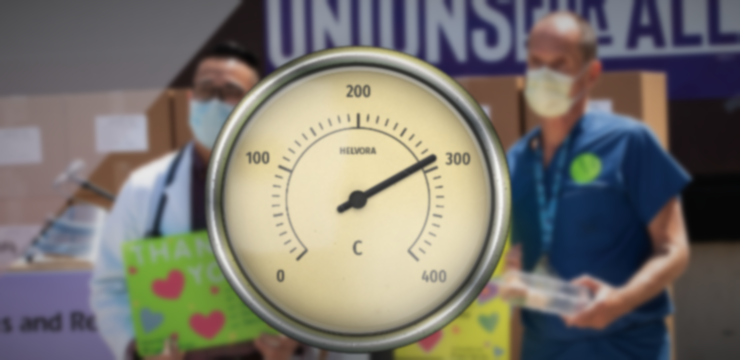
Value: 290,°C
